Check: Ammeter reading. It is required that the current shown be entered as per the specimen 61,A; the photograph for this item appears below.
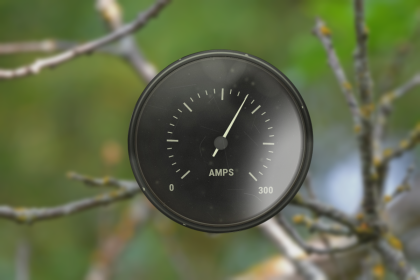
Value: 180,A
